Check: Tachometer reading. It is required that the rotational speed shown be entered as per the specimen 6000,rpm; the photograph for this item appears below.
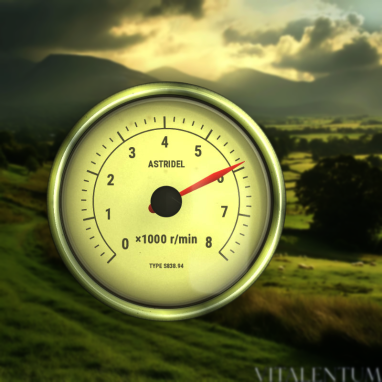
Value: 5900,rpm
